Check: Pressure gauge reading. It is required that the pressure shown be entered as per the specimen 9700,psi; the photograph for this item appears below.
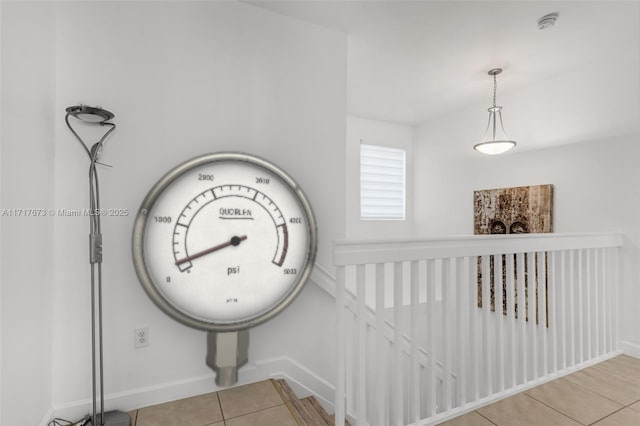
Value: 200,psi
